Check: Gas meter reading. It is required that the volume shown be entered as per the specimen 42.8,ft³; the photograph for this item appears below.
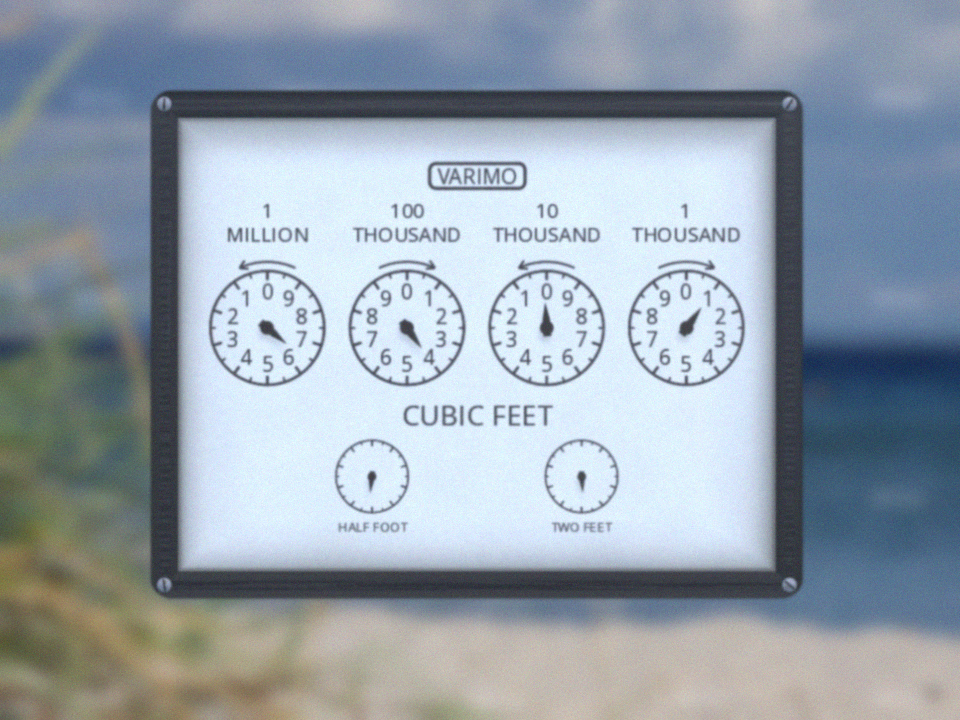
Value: 640100,ft³
